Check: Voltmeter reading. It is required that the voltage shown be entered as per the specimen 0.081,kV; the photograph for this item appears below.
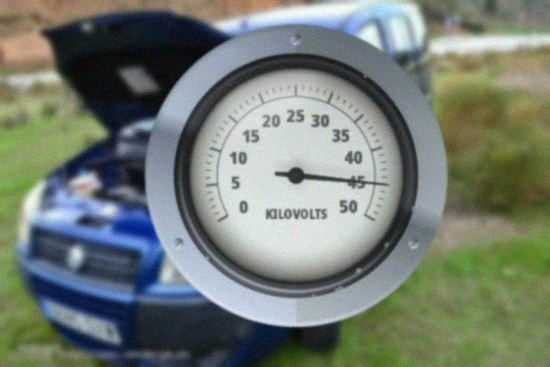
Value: 45,kV
